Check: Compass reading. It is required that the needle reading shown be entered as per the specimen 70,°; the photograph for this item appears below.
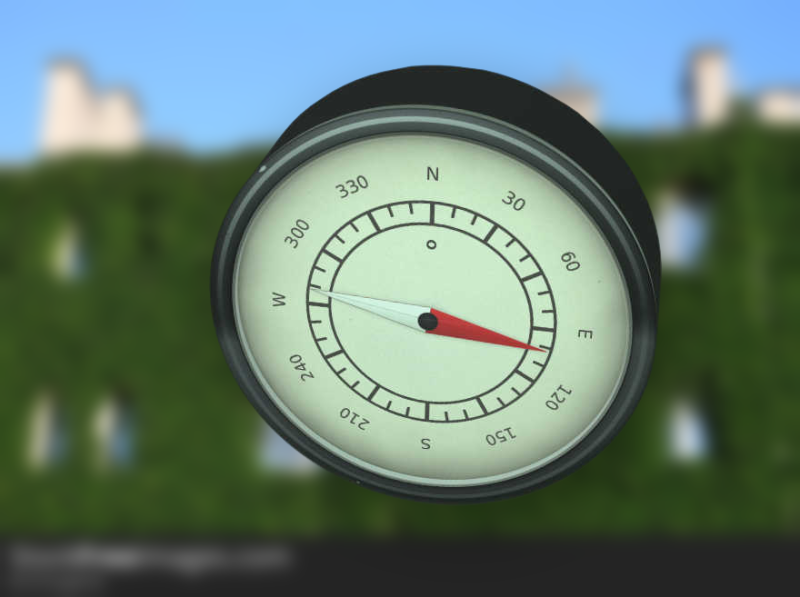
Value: 100,°
